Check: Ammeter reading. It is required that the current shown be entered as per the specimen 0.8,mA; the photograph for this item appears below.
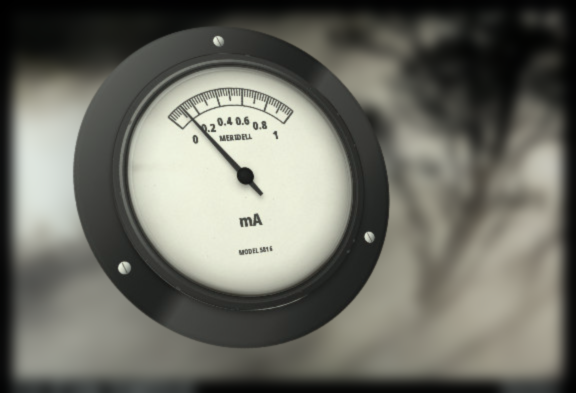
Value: 0.1,mA
